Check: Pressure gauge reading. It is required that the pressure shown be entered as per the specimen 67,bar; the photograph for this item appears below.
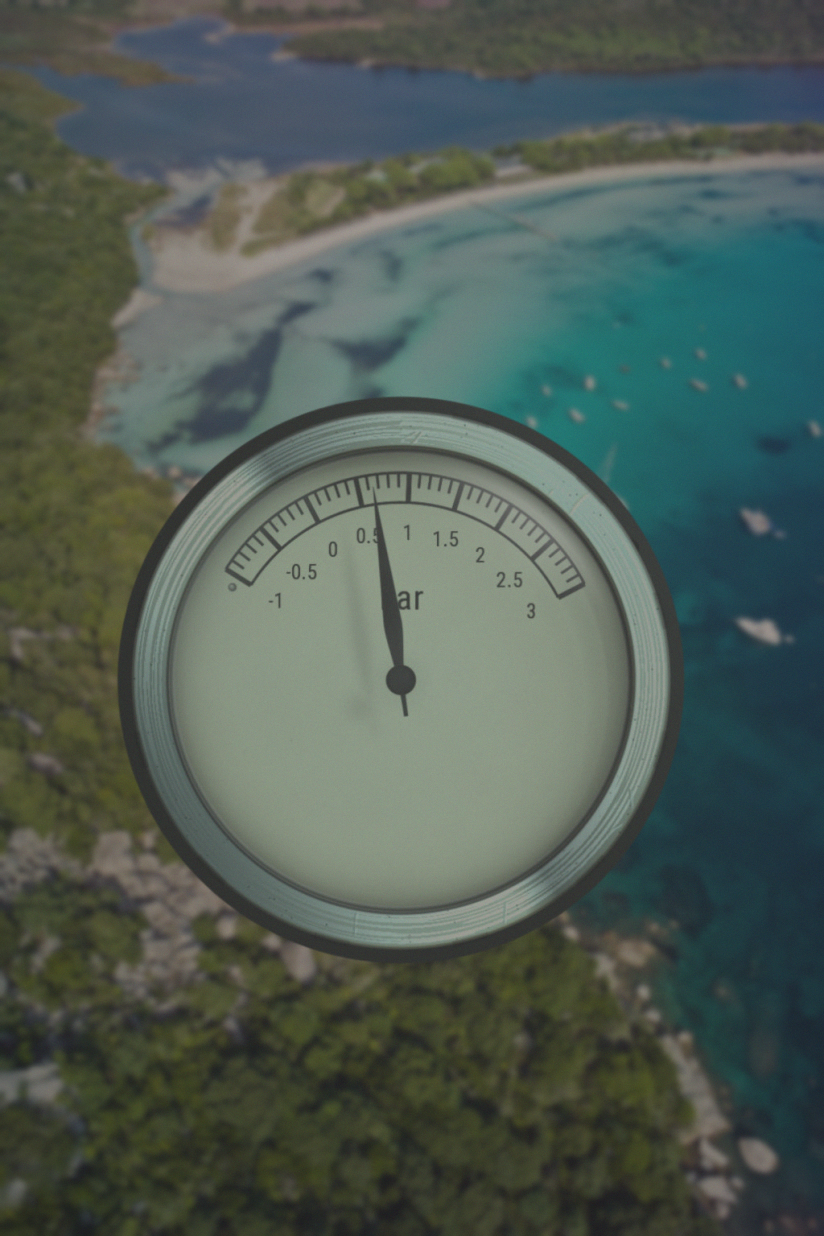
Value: 0.65,bar
